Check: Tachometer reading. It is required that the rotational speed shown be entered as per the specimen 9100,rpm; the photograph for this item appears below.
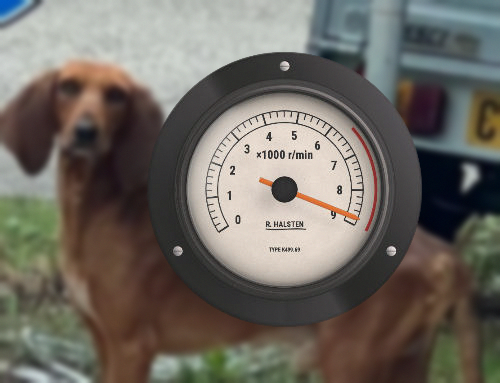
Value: 8800,rpm
